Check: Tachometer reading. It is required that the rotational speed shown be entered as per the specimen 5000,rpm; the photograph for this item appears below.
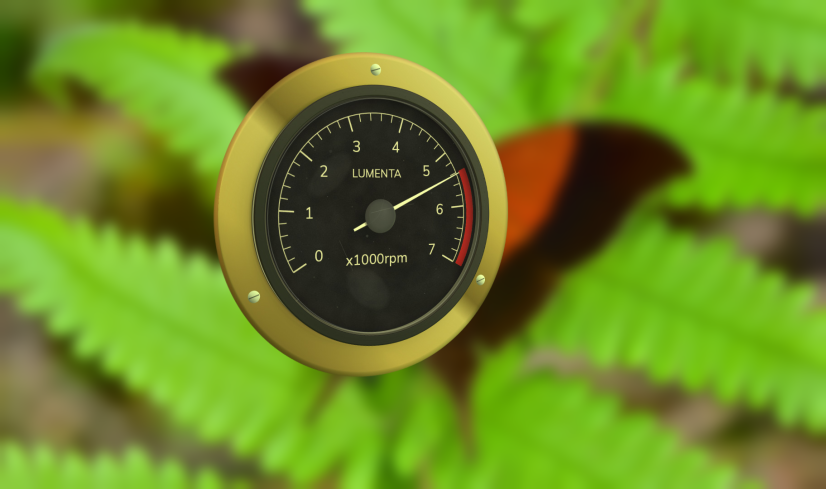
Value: 5400,rpm
